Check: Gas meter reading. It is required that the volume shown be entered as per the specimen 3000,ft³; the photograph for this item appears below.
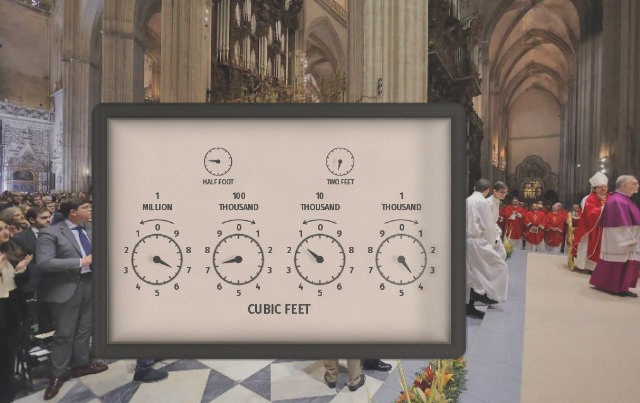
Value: 671400,ft³
